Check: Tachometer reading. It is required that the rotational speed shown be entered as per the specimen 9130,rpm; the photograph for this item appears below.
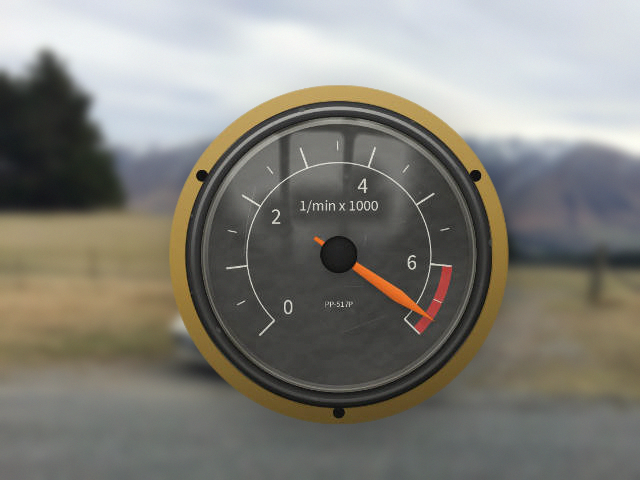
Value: 6750,rpm
